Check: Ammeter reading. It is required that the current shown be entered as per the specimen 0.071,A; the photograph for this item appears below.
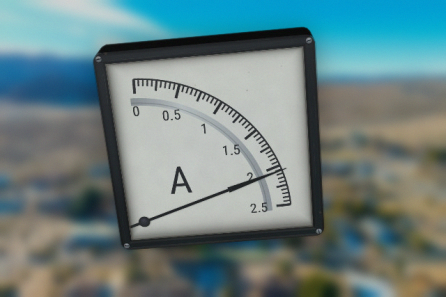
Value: 2.05,A
